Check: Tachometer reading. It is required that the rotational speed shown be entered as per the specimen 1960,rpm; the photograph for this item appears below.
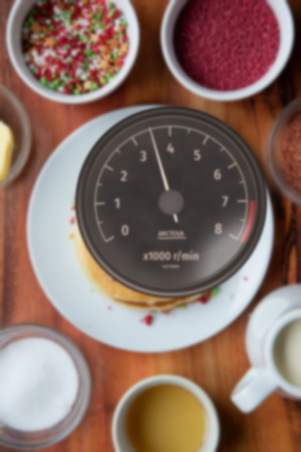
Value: 3500,rpm
